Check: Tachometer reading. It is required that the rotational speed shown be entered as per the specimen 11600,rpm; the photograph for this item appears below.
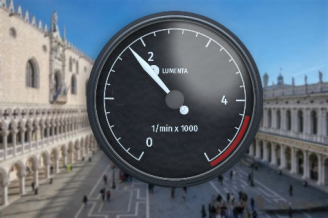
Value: 1800,rpm
